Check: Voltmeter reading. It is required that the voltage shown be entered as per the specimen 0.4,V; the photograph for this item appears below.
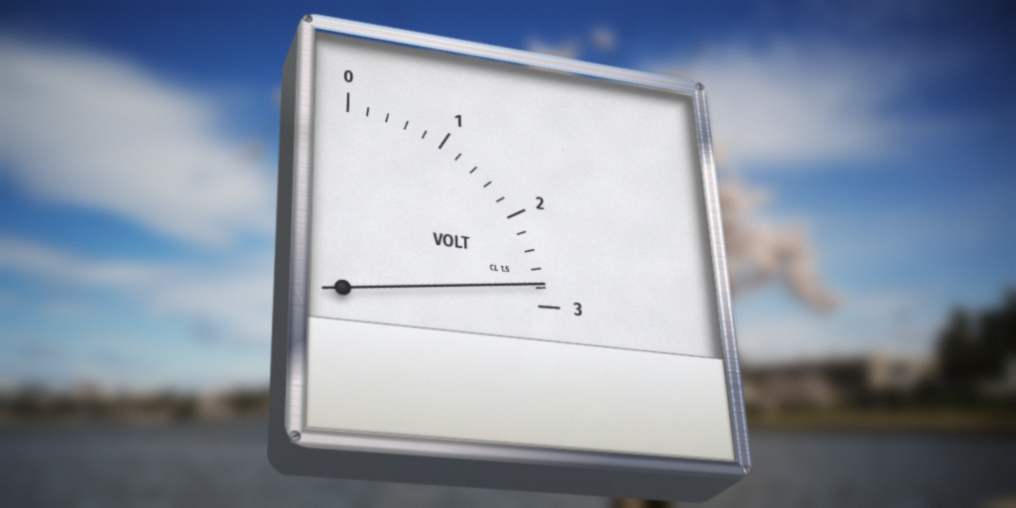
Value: 2.8,V
